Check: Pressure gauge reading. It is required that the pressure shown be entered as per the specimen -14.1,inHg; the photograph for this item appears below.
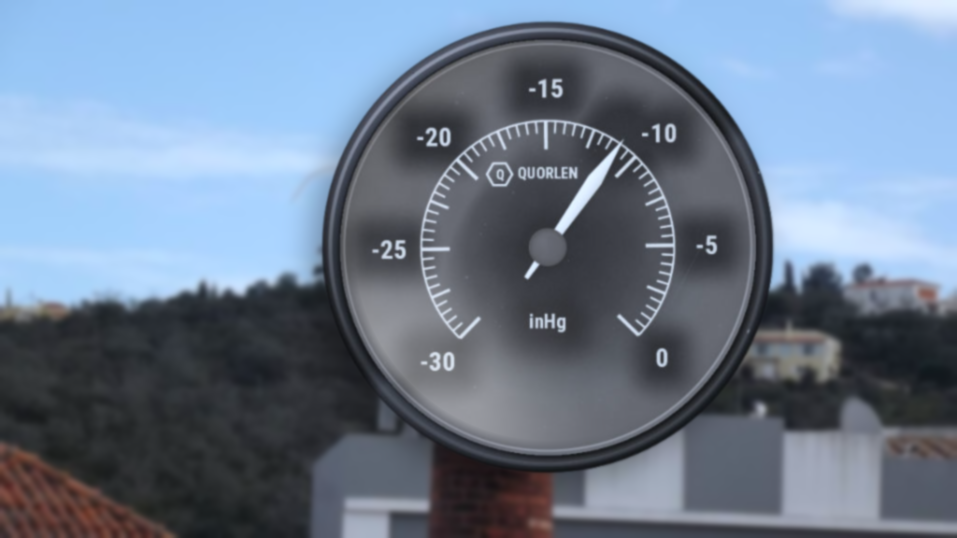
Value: -11,inHg
